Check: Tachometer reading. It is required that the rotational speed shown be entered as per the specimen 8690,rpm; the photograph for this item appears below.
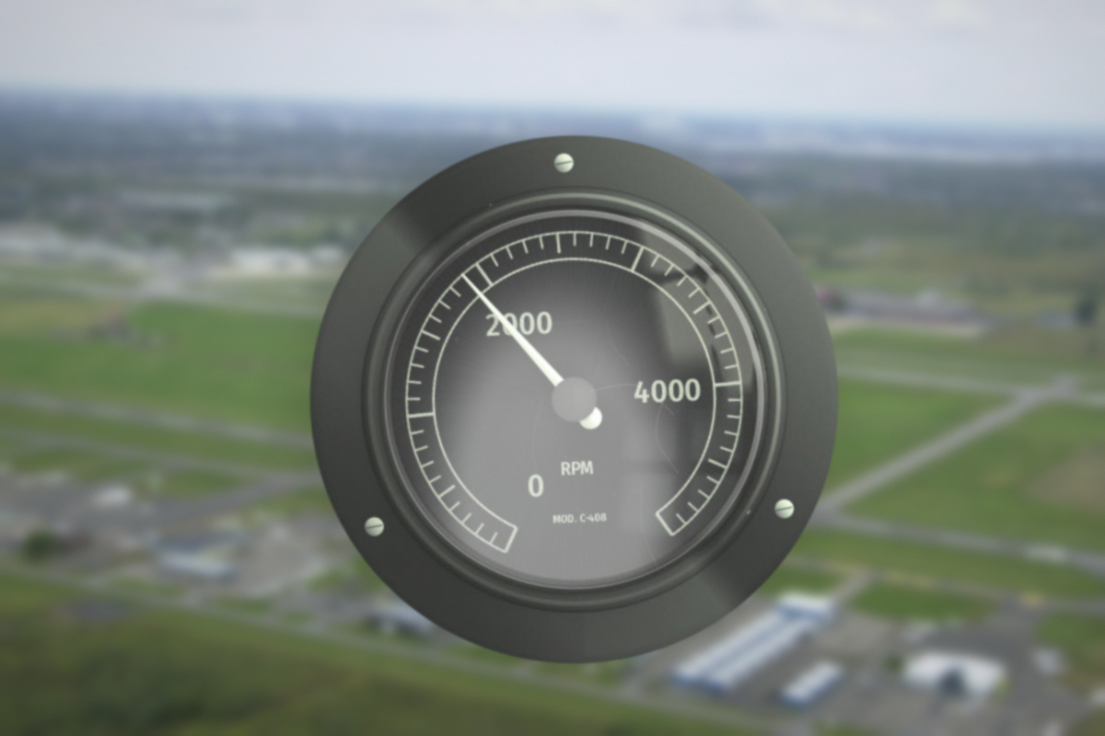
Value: 1900,rpm
